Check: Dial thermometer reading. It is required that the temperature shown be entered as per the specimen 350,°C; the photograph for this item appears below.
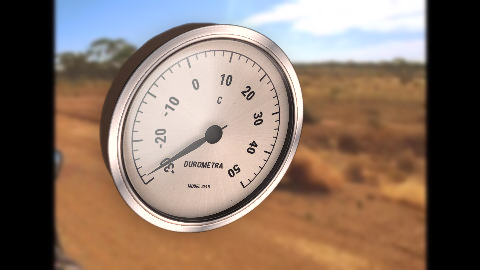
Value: -28,°C
